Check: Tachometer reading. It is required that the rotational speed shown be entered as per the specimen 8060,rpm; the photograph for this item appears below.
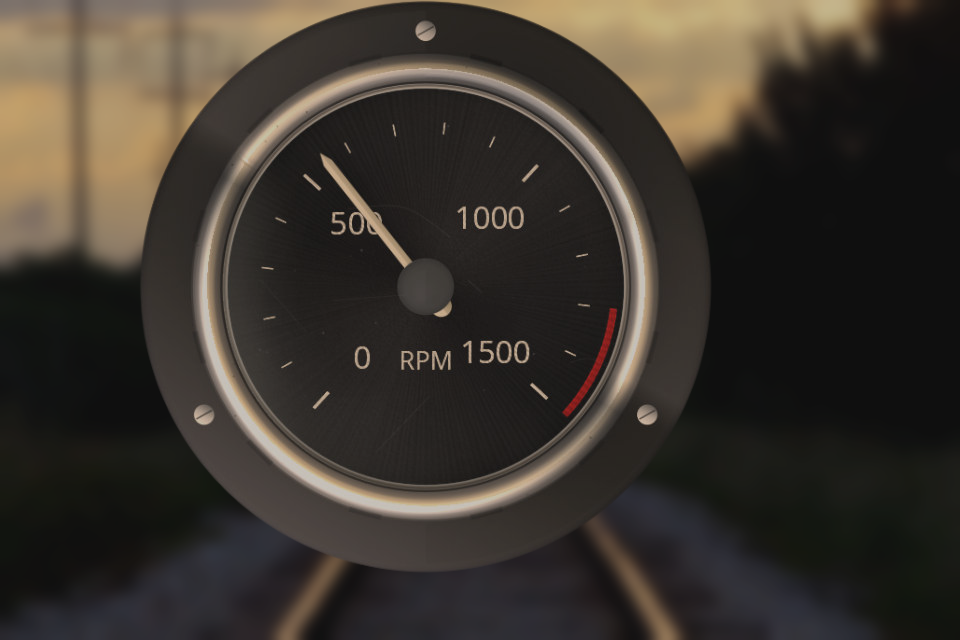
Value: 550,rpm
